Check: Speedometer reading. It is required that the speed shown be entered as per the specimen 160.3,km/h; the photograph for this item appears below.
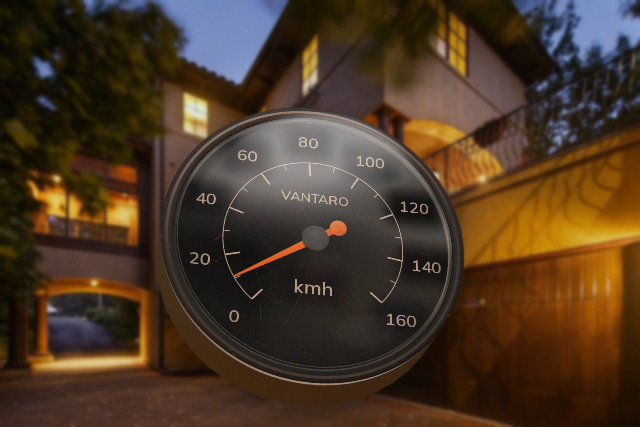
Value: 10,km/h
